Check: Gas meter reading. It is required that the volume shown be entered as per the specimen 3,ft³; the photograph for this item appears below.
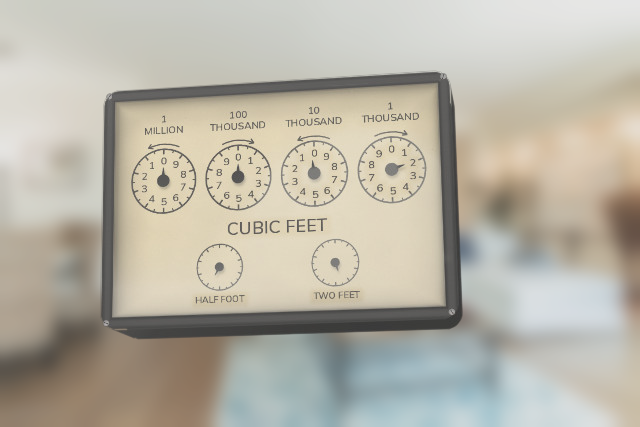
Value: 200,ft³
